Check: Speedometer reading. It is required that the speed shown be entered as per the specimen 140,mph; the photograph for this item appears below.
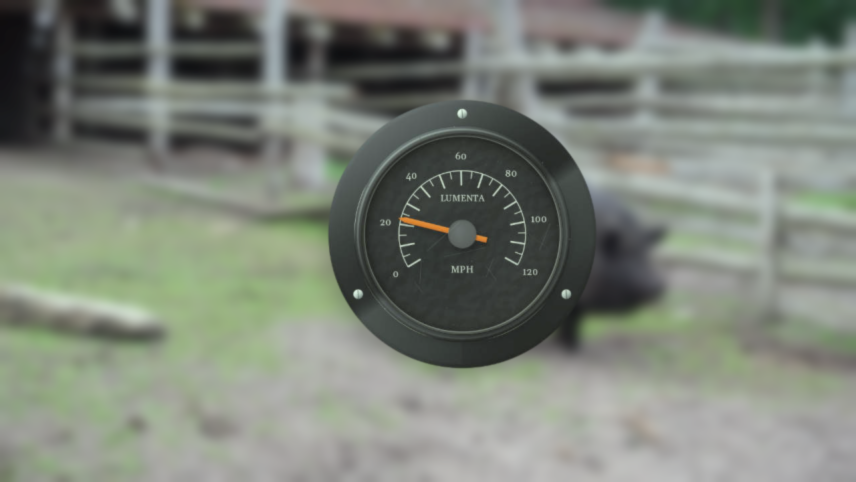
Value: 22.5,mph
